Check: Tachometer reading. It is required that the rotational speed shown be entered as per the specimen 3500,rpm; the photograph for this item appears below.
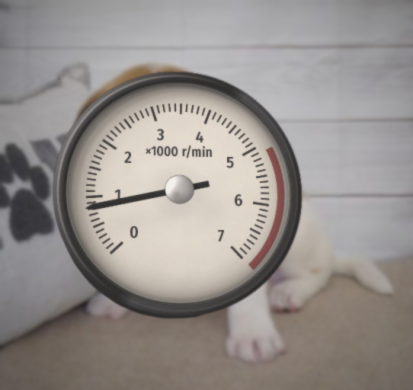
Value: 800,rpm
